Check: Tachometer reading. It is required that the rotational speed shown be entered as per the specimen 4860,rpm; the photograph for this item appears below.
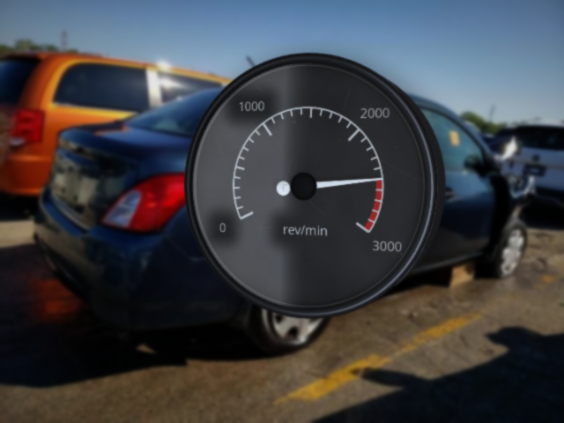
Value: 2500,rpm
